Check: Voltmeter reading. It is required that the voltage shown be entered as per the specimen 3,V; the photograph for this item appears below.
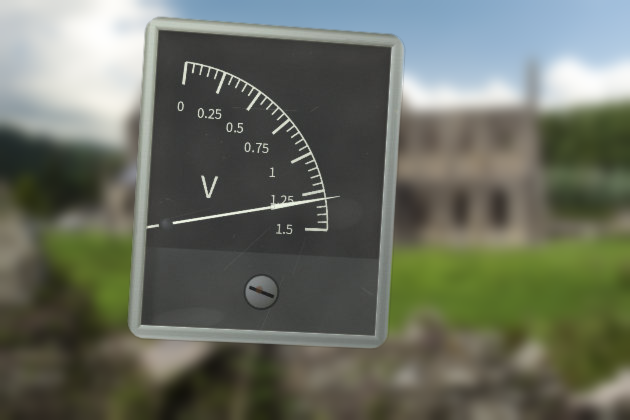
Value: 1.3,V
